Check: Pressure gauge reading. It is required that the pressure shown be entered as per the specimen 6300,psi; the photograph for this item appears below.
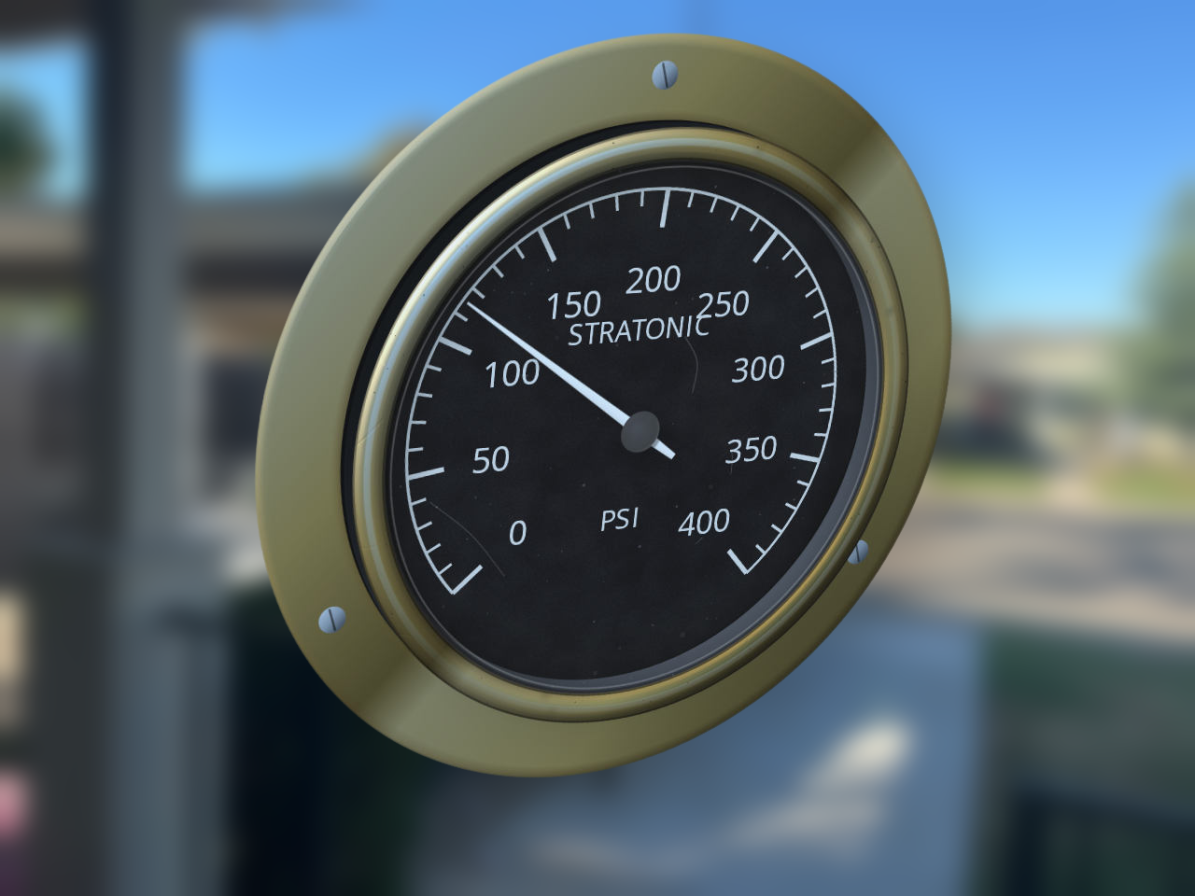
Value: 115,psi
